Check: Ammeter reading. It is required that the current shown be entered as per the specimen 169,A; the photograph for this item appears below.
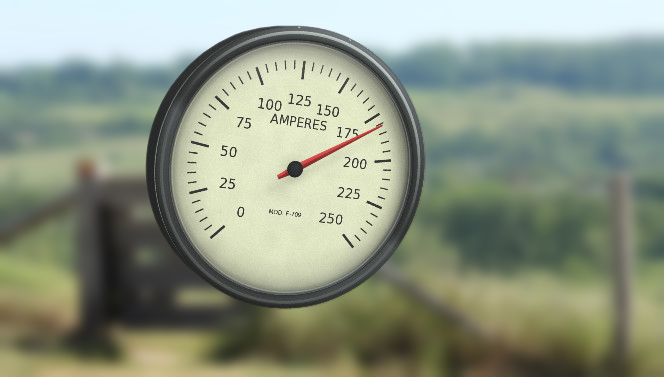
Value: 180,A
